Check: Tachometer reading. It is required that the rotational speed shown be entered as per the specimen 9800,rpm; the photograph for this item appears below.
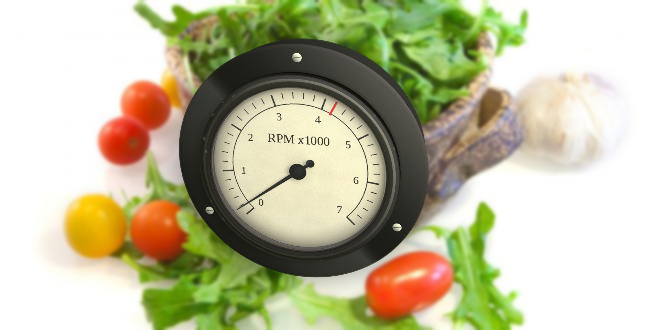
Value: 200,rpm
